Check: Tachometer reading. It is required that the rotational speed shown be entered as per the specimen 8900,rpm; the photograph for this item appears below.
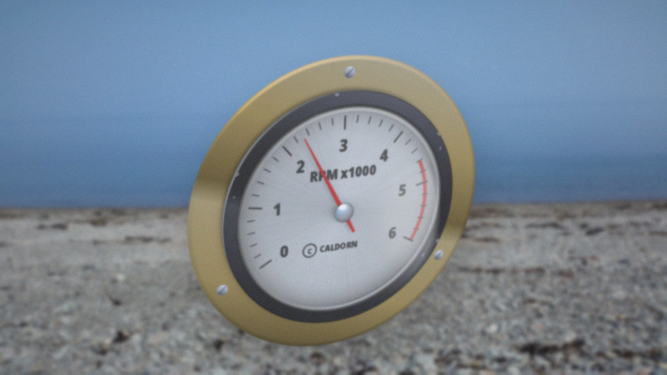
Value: 2300,rpm
